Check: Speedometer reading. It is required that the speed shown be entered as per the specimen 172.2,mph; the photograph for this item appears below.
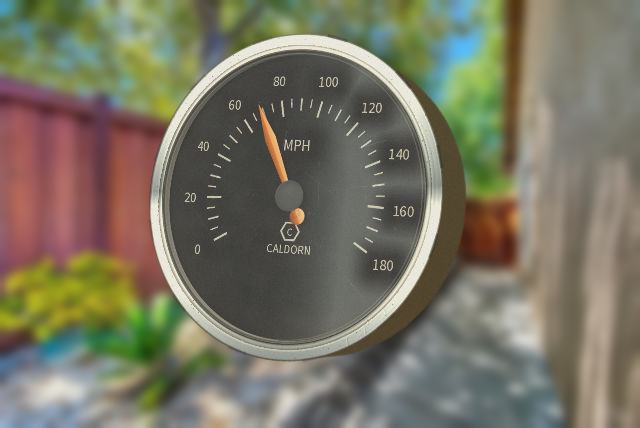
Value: 70,mph
